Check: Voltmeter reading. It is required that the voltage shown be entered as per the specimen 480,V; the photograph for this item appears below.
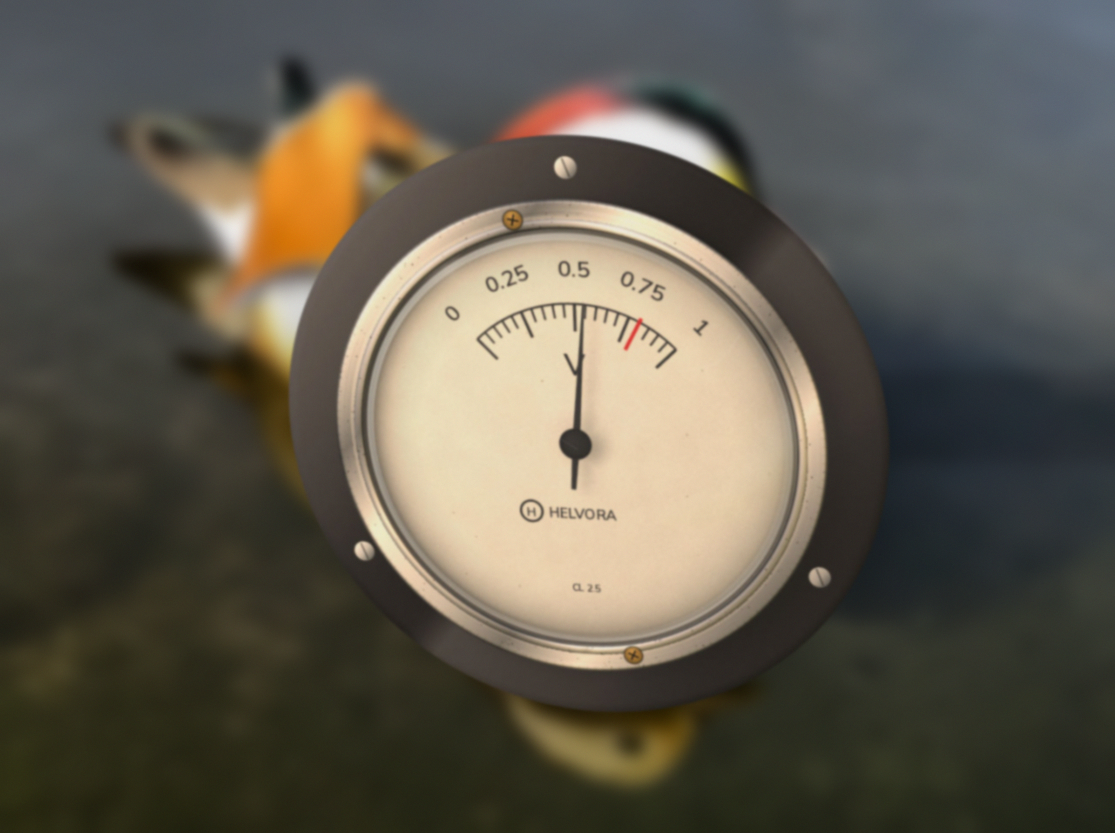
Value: 0.55,V
